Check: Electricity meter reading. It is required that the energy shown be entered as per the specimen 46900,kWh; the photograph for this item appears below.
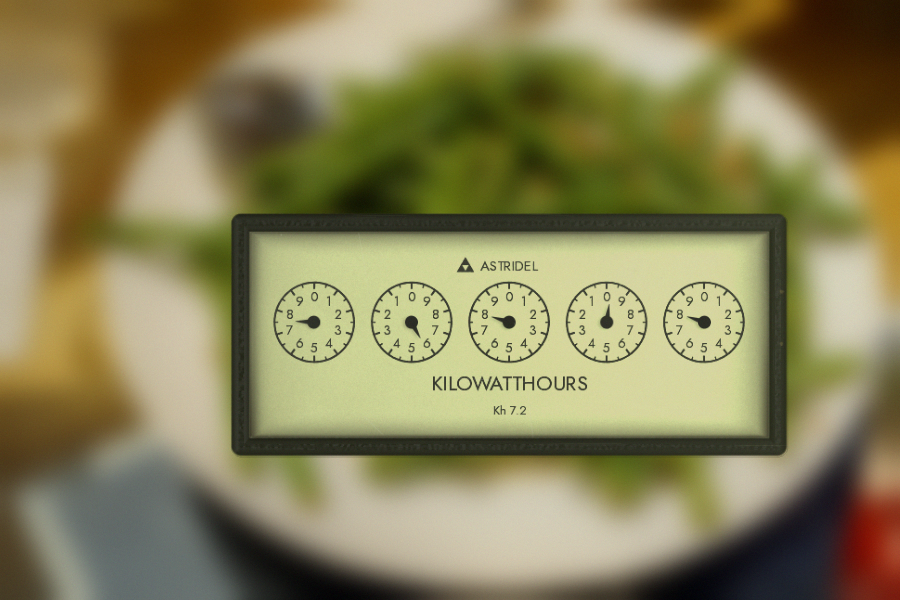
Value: 75798,kWh
